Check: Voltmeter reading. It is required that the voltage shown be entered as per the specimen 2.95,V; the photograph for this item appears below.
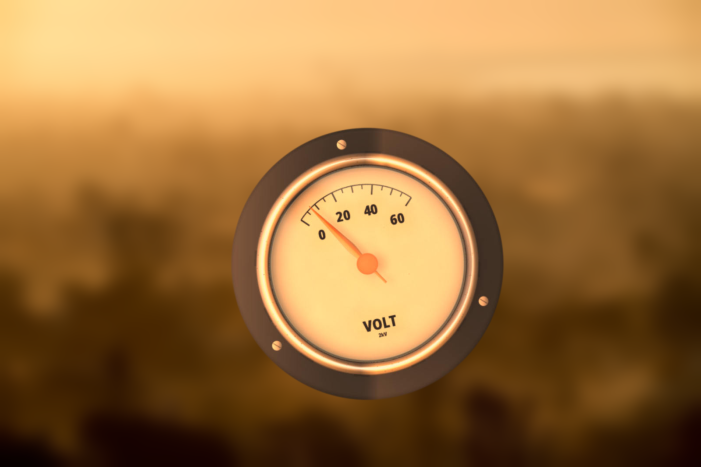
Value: 7.5,V
